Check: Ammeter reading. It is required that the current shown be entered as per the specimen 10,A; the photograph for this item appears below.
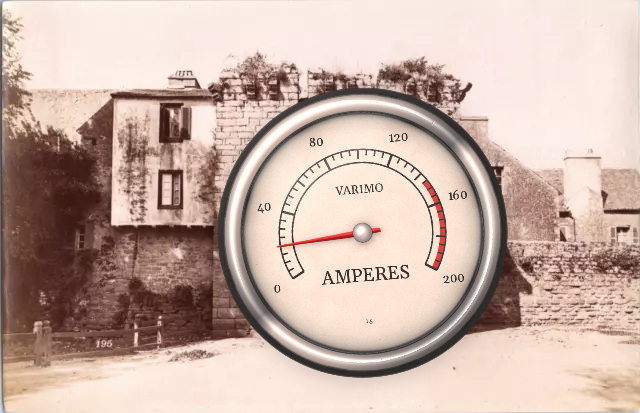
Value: 20,A
